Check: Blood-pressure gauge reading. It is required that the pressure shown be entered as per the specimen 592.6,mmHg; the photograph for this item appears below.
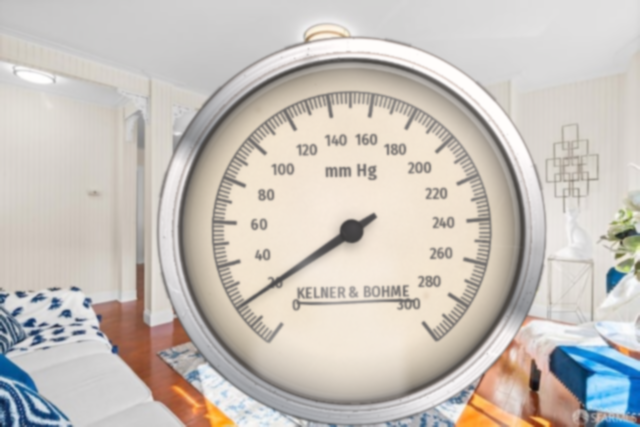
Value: 20,mmHg
